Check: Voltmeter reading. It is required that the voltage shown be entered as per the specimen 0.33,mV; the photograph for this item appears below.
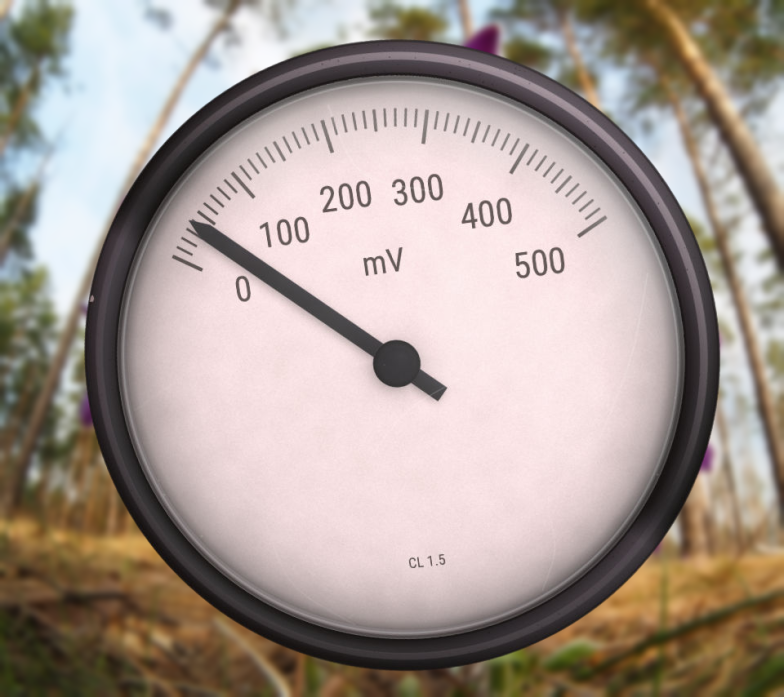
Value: 40,mV
